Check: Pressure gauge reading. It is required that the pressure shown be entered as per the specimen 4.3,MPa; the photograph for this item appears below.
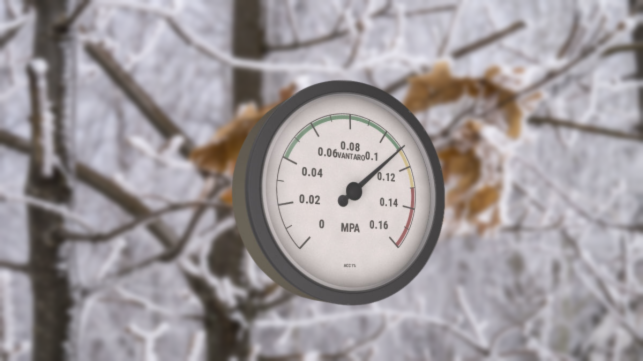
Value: 0.11,MPa
